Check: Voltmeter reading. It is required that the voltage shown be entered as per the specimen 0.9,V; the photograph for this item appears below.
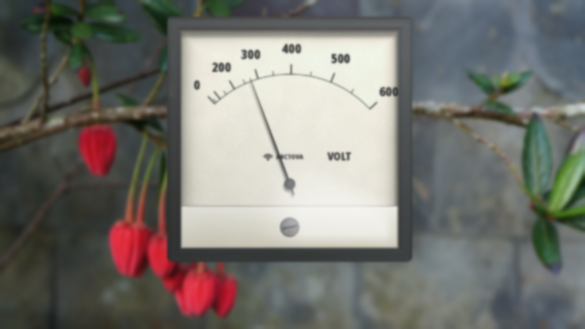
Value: 275,V
